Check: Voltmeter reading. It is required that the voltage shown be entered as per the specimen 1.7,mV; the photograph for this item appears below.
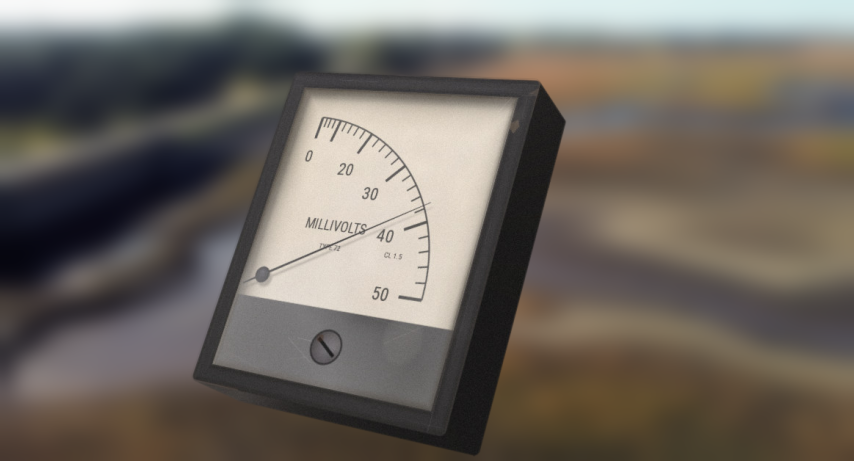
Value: 38,mV
